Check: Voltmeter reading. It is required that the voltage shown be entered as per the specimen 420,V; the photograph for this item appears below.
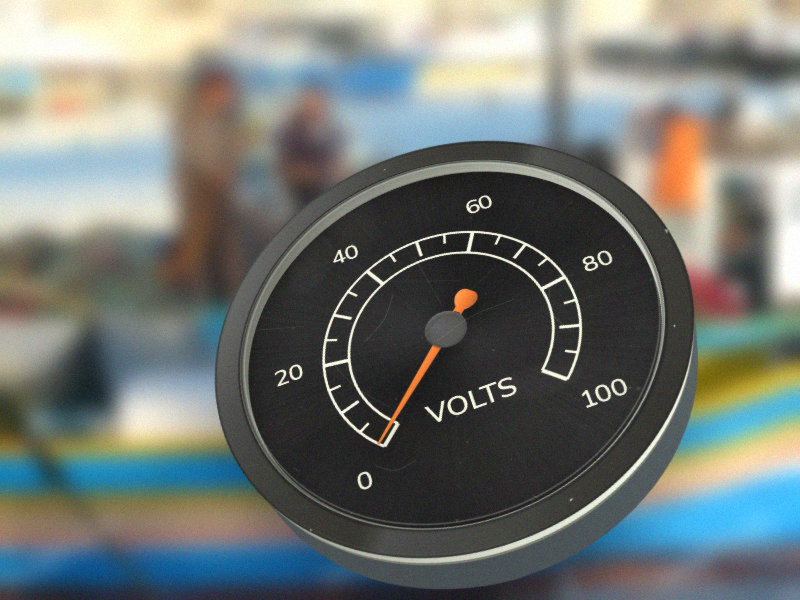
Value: 0,V
